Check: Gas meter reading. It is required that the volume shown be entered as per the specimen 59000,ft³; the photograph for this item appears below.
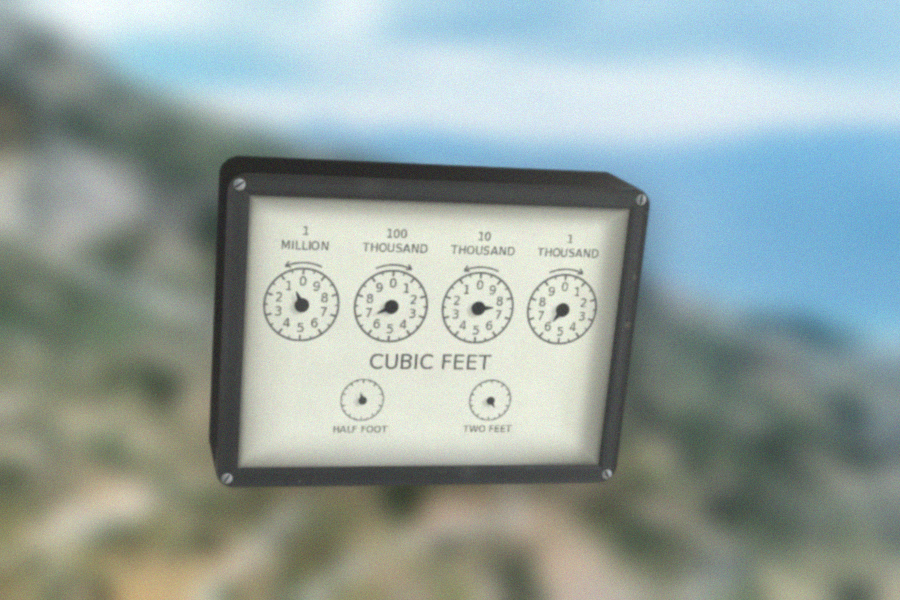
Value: 67600,ft³
